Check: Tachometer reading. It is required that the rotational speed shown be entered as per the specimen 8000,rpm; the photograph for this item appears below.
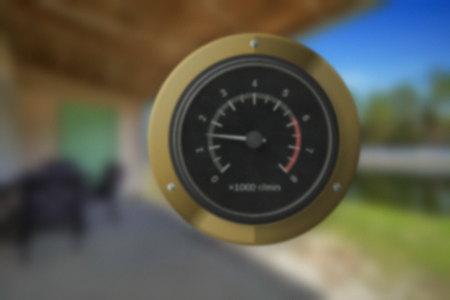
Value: 1500,rpm
